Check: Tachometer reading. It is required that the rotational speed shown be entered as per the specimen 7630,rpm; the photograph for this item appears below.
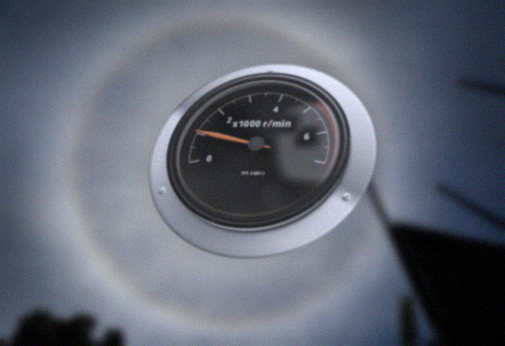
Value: 1000,rpm
